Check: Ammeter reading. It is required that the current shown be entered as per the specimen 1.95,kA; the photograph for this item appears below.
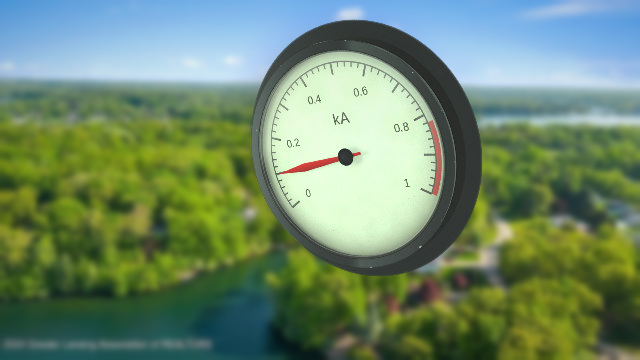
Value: 0.1,kA
